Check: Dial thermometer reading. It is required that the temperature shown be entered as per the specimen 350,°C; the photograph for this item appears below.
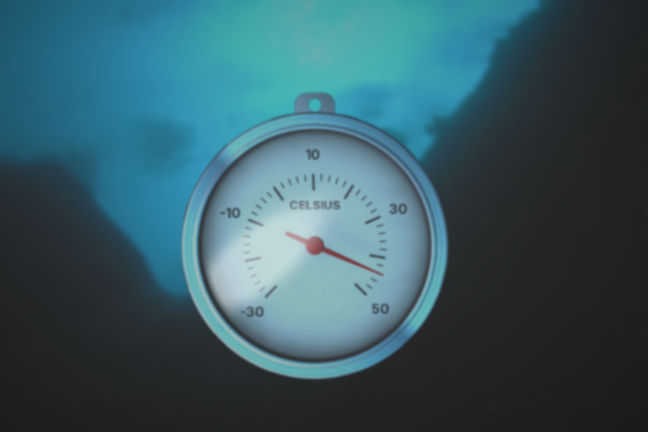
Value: 44,°C
